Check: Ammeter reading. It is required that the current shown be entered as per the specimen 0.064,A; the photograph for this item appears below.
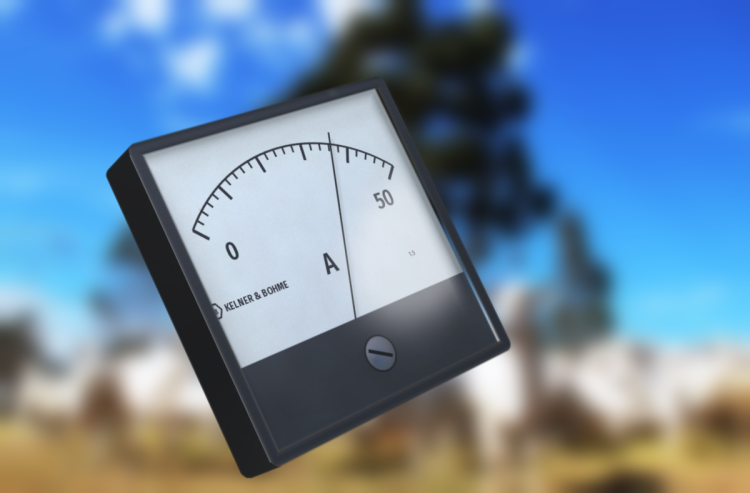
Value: 36,A
